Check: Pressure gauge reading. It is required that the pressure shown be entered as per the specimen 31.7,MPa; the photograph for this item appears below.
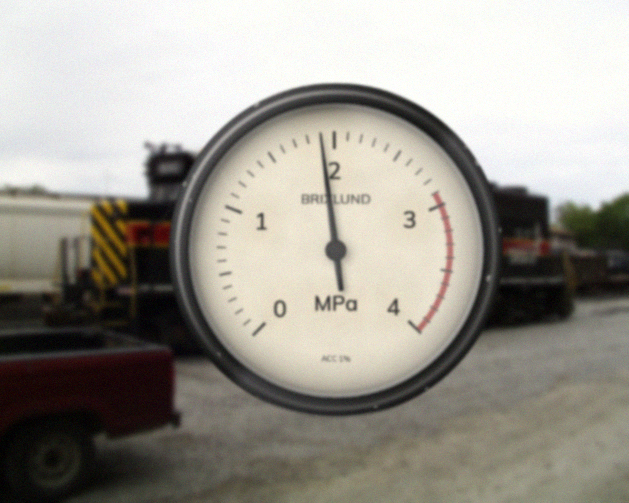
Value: 1.9,MPa
